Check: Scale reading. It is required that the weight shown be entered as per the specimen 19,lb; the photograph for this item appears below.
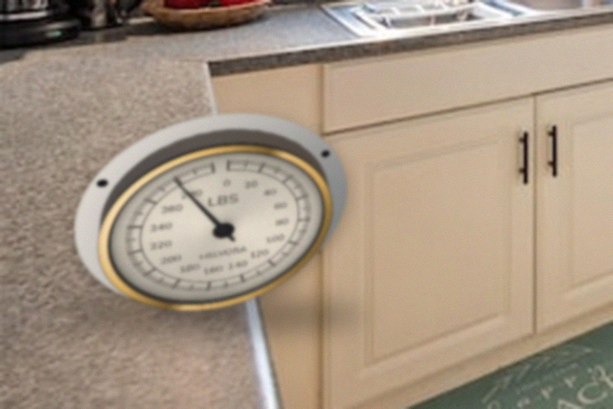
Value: 280,lb
